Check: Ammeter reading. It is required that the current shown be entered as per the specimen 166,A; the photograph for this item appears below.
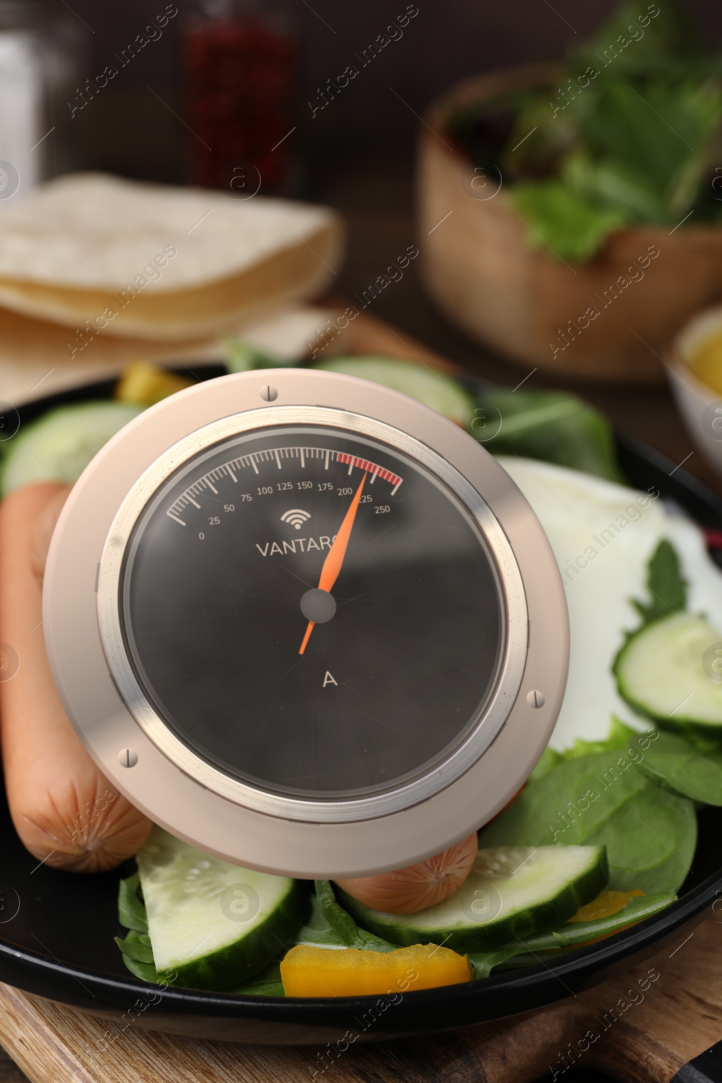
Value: 215,A
